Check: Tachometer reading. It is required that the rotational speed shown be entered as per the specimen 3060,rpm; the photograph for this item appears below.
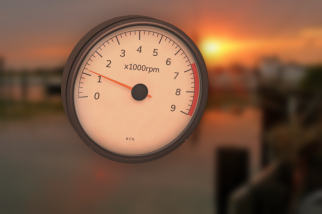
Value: 1200,rpm
